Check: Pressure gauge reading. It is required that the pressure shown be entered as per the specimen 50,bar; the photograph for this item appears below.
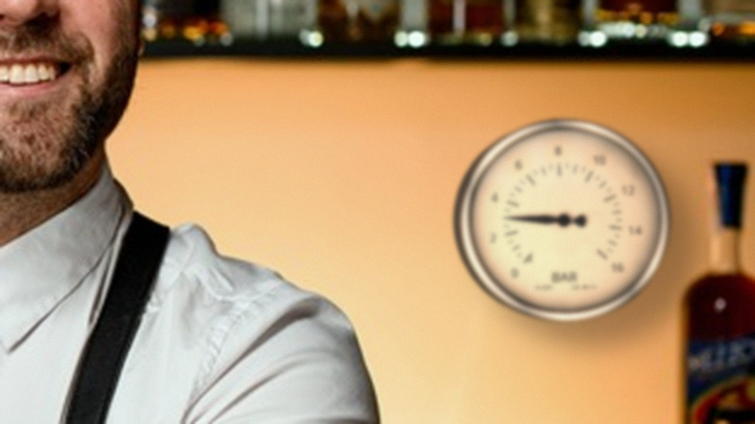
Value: 3,bar
